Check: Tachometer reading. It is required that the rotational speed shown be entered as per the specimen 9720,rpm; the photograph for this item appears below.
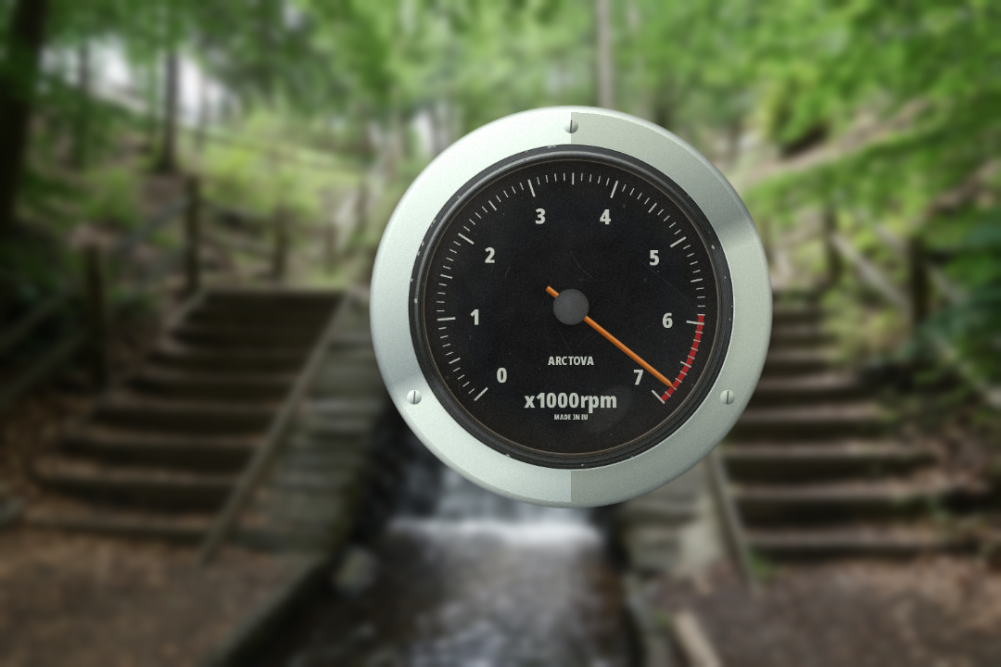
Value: 6800,rpm
